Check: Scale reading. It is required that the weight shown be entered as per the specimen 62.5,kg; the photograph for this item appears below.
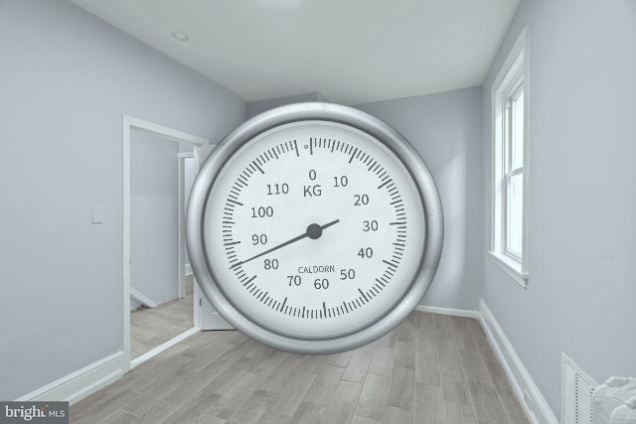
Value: 85,kg
